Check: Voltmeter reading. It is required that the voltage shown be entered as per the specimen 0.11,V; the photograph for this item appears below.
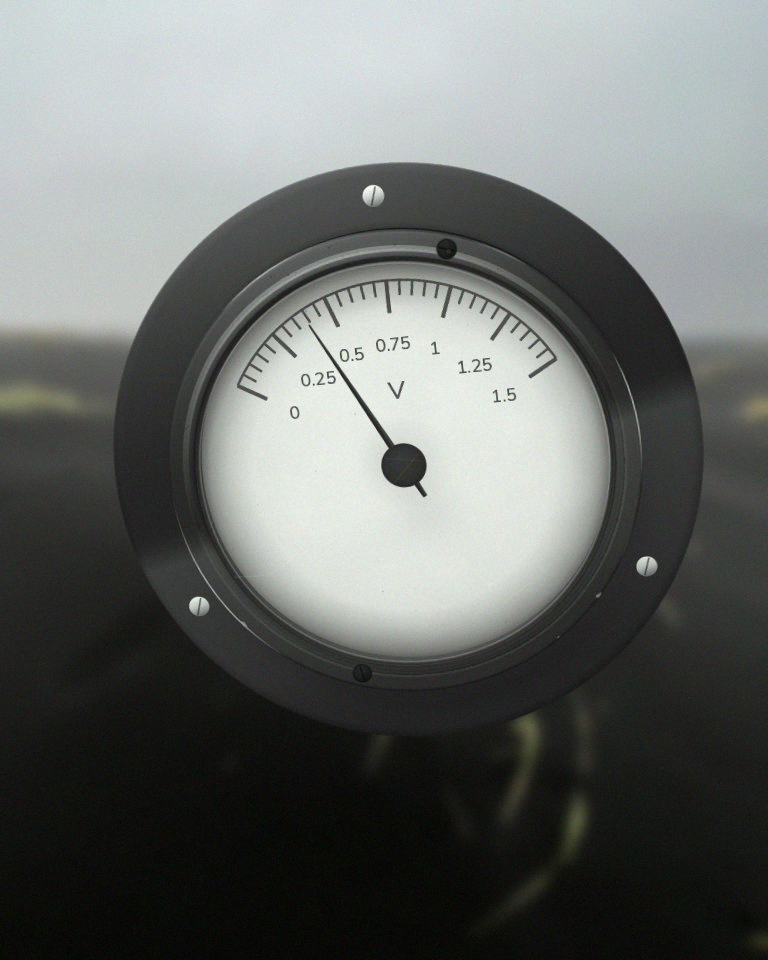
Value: 0.4,V
